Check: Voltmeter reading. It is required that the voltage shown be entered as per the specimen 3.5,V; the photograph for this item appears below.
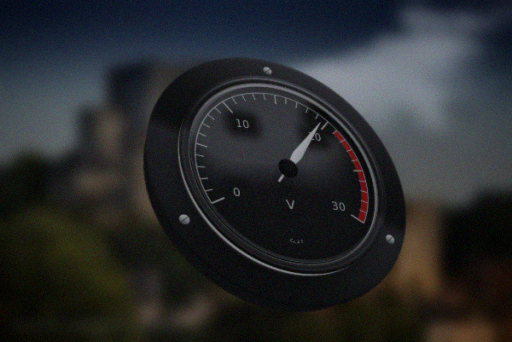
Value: 19.5,V
